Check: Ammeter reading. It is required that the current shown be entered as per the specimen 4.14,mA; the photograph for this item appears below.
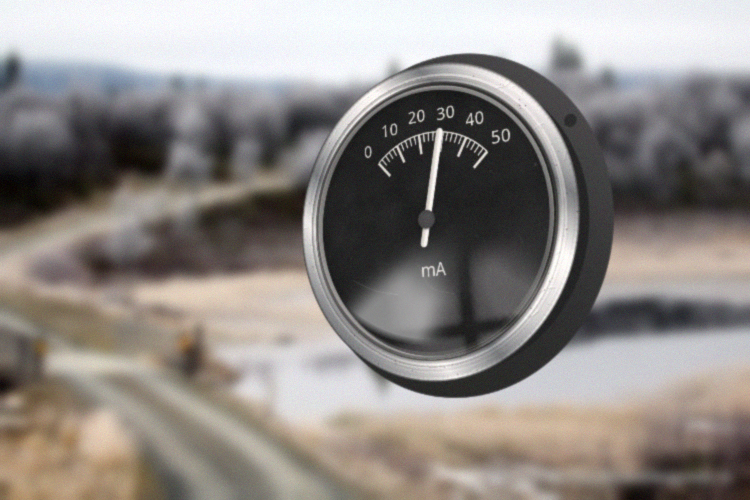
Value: 30,mA
